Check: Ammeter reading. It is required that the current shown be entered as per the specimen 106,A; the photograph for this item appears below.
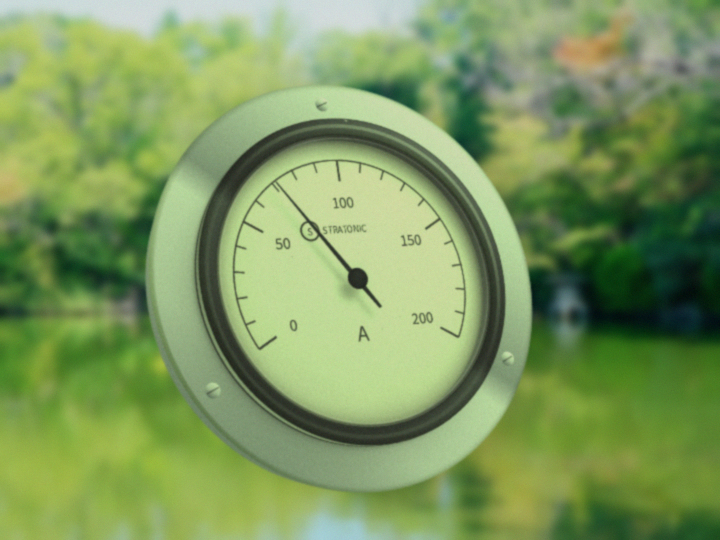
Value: 70,A
